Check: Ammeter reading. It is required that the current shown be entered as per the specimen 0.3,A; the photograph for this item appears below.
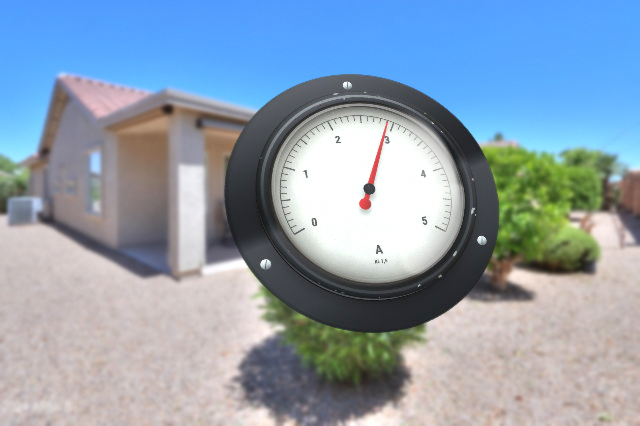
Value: 2.9,A
